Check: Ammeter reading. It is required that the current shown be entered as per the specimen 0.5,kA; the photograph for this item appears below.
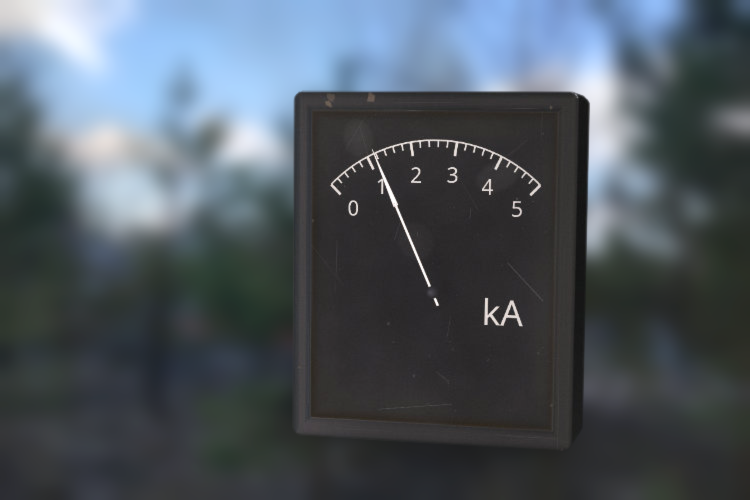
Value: 1.2,kA
